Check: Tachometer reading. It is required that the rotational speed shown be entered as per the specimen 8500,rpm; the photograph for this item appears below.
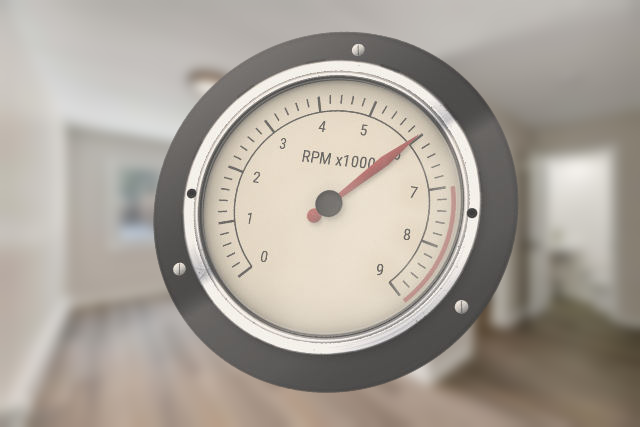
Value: 6000,rpm
